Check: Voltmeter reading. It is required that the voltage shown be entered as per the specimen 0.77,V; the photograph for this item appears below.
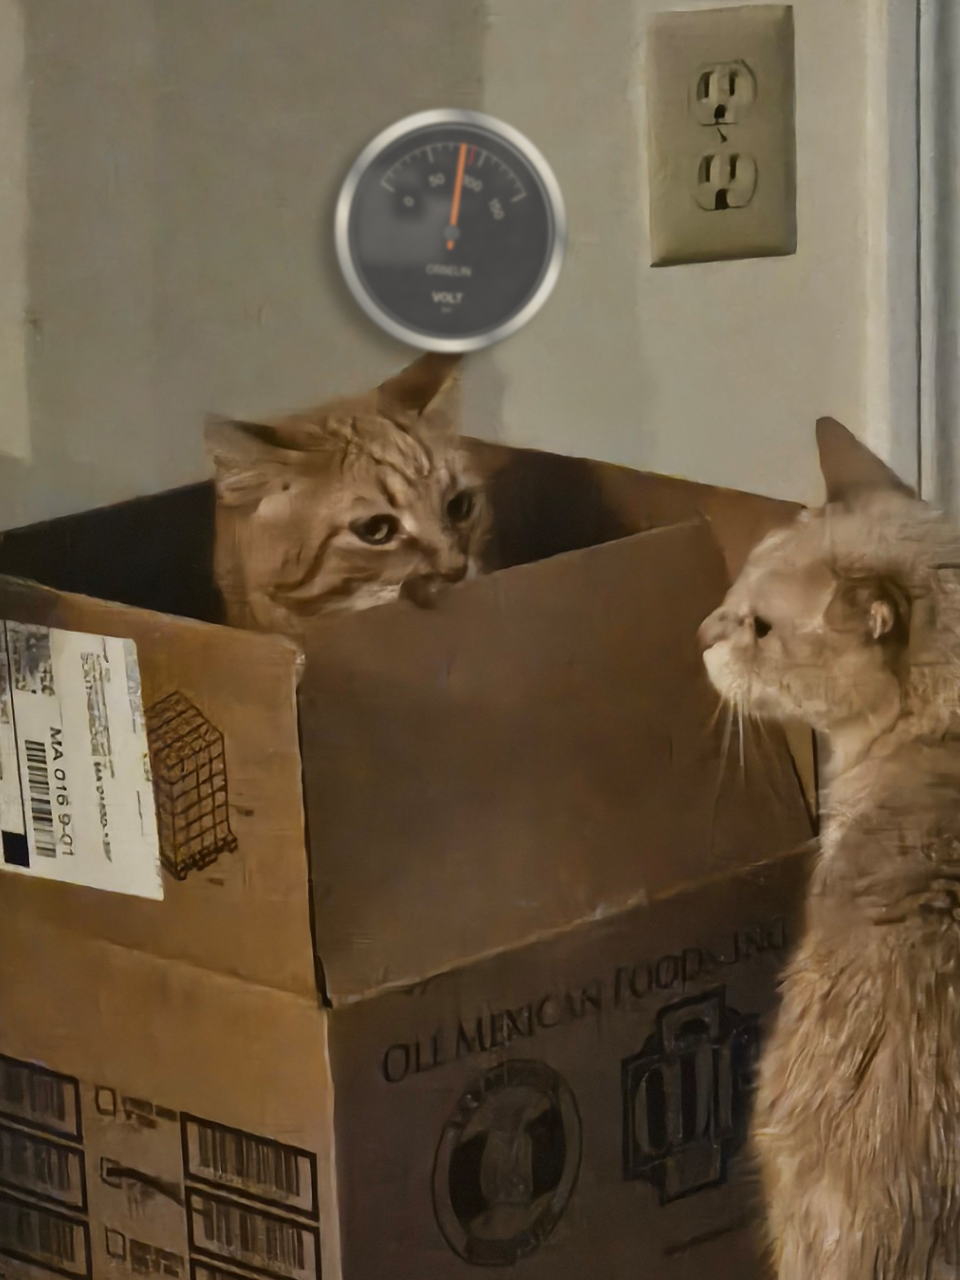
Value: 80,V
